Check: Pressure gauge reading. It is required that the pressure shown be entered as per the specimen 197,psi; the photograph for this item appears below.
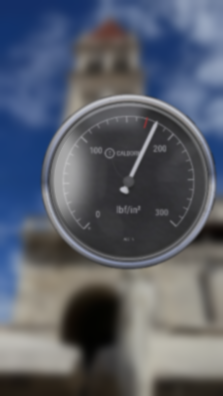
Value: 180,psi
